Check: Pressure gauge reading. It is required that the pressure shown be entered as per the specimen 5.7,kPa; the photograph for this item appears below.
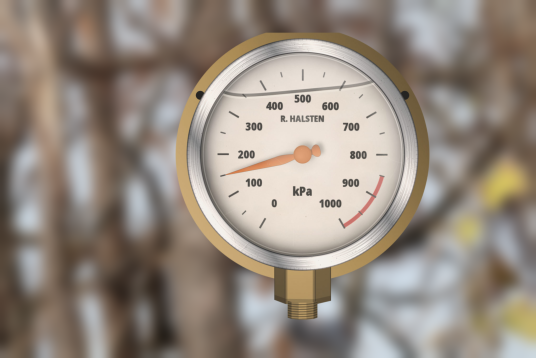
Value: 150,kPa
